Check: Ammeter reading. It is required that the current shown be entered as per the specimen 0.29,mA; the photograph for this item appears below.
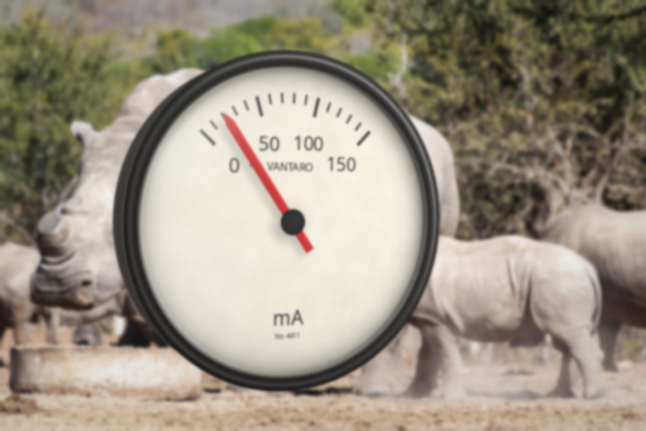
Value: 20,mA
